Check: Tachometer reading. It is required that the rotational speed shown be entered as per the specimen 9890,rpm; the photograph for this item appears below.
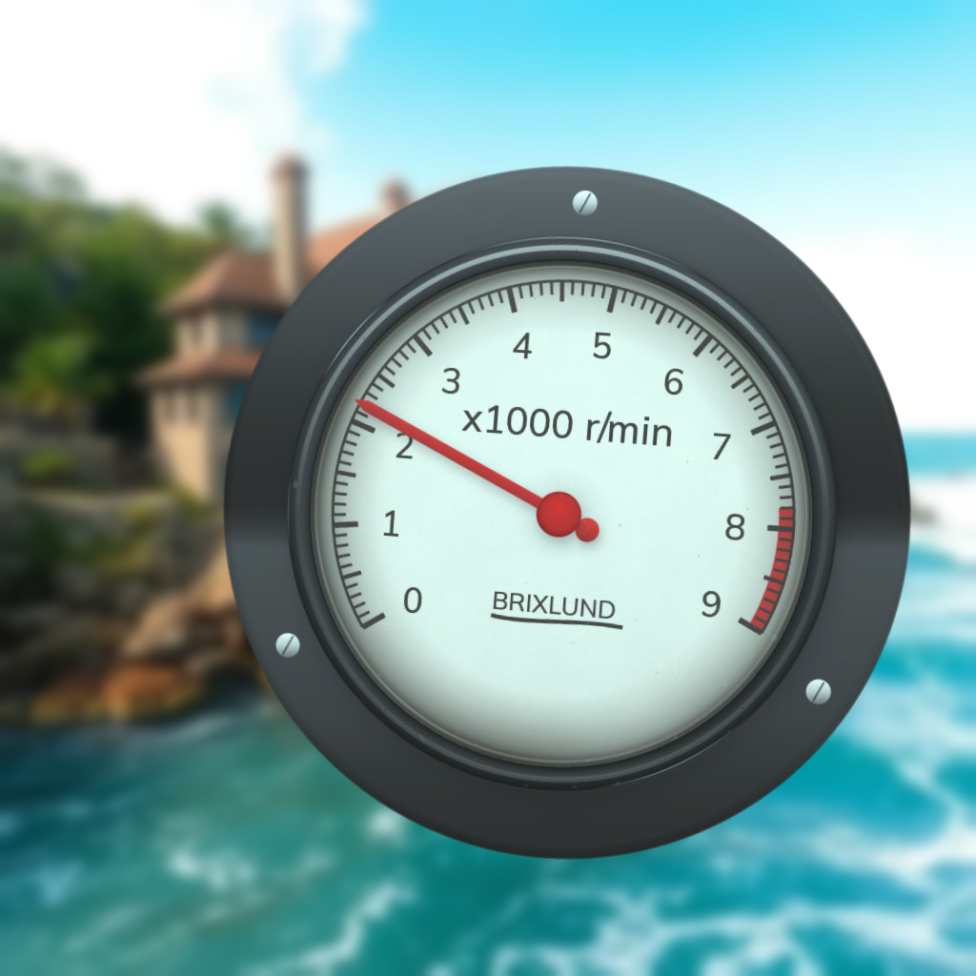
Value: 2200,rpm
